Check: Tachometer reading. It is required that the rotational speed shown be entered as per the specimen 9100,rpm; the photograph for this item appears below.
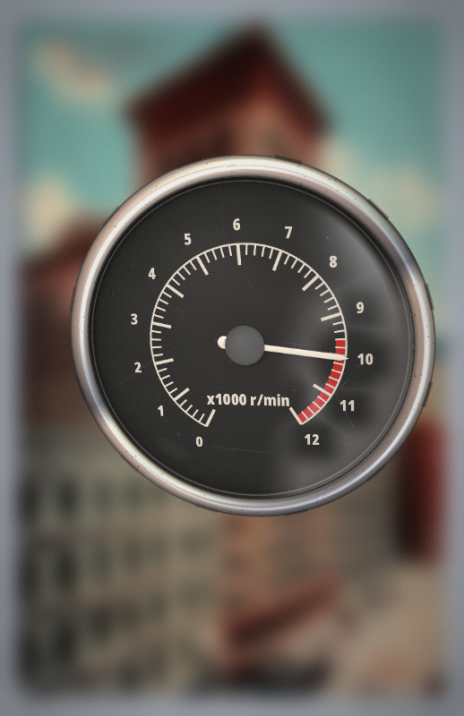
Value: 10000,rpm
